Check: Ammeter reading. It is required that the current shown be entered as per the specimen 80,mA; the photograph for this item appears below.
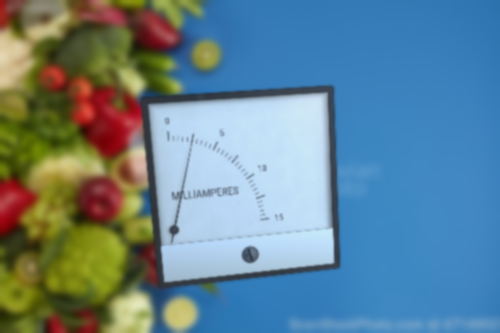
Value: 2.5,mA
